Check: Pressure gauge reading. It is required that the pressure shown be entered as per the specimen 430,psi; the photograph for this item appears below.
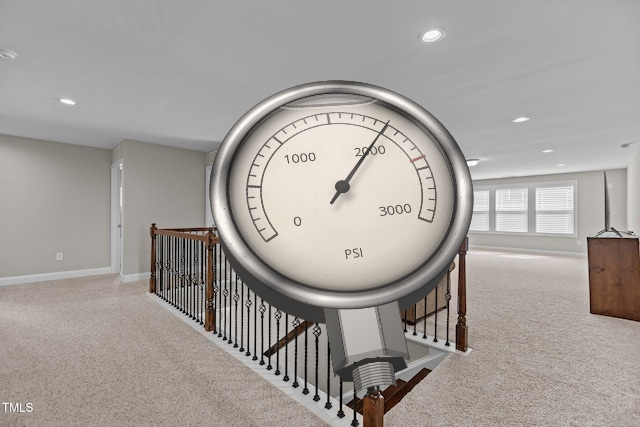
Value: 2000,psi
